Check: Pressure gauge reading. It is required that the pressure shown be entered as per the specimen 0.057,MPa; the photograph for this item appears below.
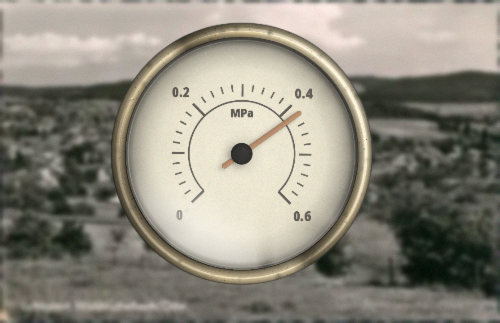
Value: 0.42,MPa
